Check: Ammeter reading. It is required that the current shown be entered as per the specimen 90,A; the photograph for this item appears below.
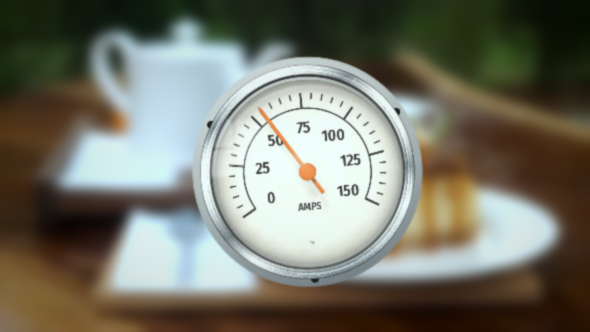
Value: 55,A
